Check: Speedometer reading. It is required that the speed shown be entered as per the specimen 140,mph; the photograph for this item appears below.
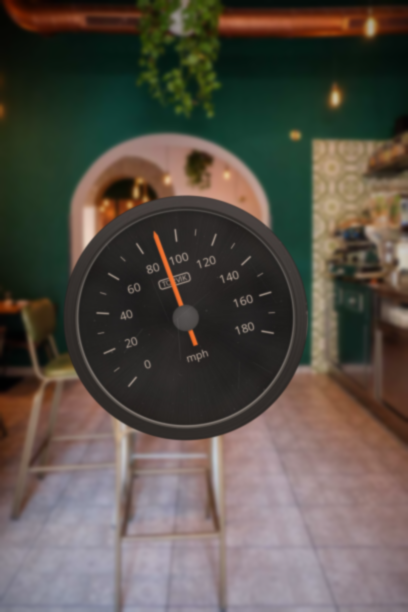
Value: 90,mph
